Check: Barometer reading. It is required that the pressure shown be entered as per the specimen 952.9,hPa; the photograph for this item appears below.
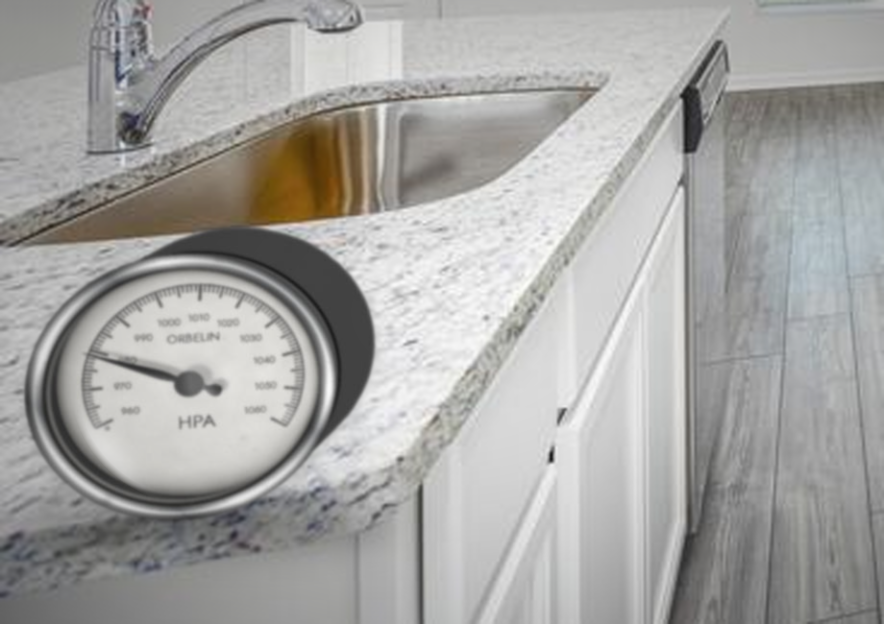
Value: 980,hPa
